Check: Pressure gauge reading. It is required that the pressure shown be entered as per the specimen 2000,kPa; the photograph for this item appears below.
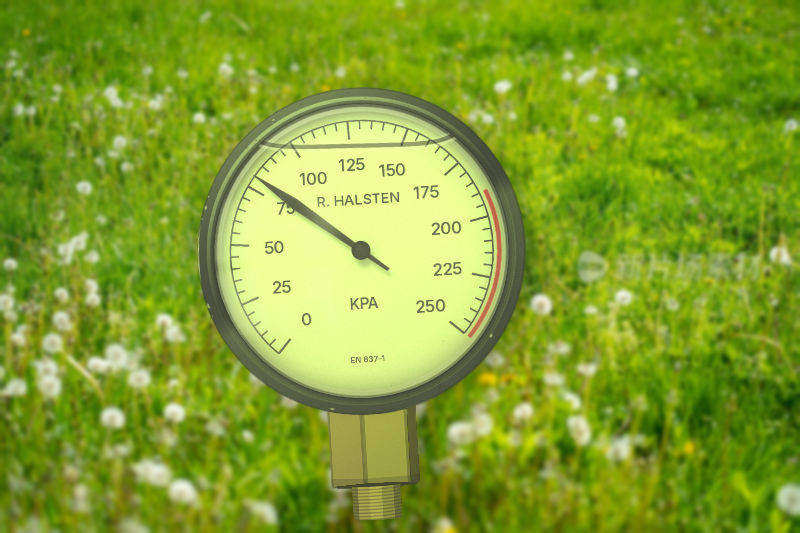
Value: 80,kPa
